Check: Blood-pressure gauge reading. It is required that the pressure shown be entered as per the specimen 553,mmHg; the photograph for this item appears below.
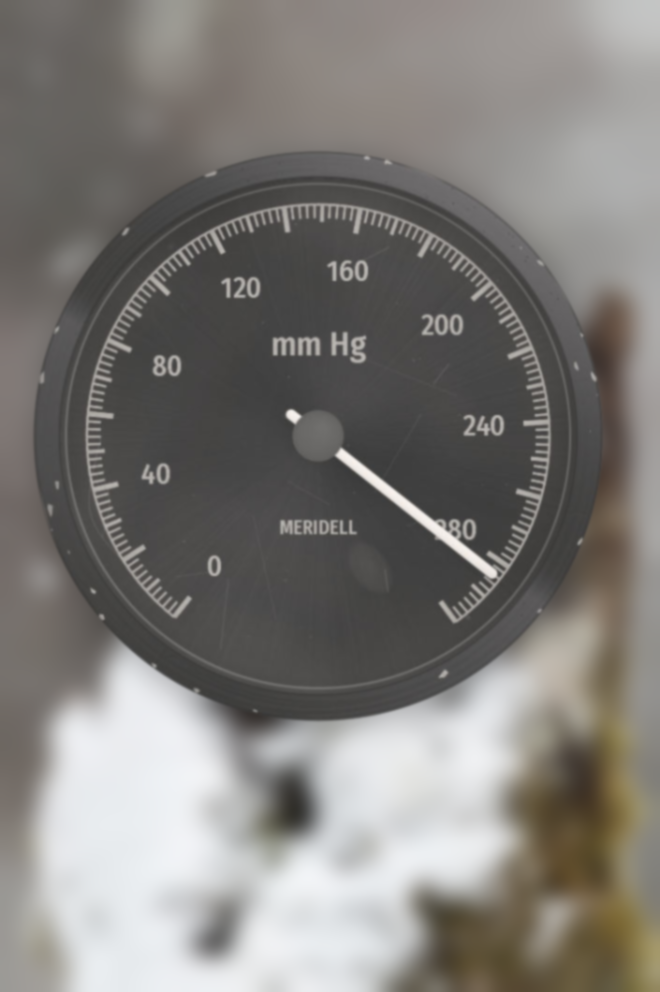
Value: 284,mmHg
